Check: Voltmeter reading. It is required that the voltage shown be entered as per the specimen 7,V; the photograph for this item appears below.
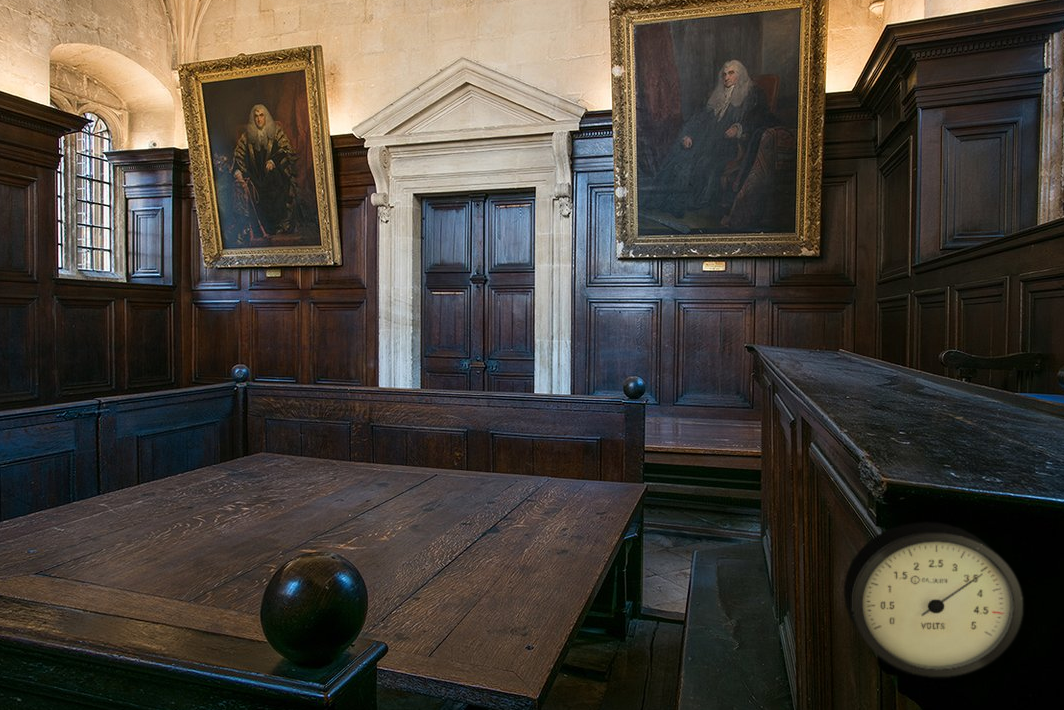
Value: 3.5,V
